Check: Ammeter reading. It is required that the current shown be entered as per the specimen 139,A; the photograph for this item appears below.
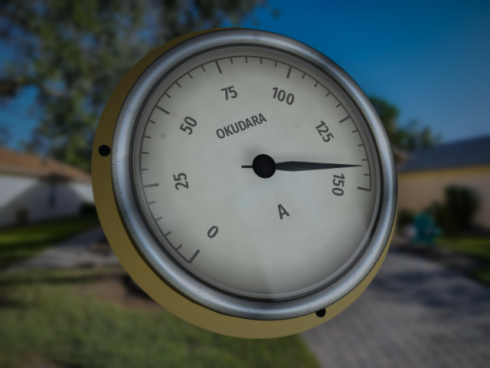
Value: 142.5,A
